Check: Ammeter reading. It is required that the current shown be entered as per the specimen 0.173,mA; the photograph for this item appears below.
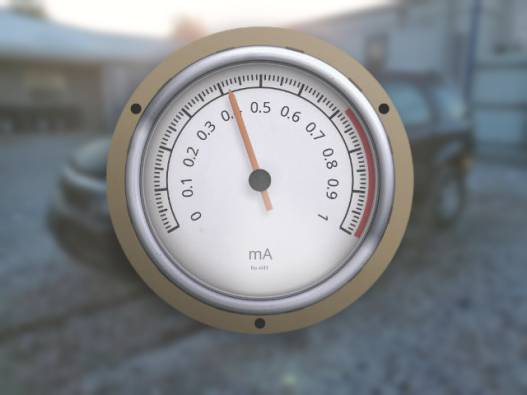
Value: 0.42,mA
